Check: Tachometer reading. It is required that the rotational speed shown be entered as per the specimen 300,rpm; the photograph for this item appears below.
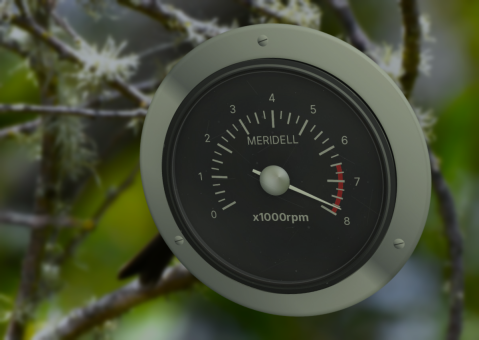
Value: 7750,rpm
